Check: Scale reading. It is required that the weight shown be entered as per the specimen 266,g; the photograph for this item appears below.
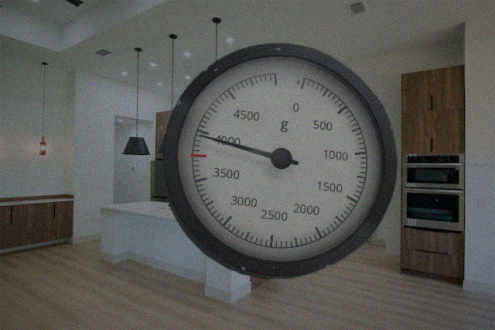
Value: 3950,g
